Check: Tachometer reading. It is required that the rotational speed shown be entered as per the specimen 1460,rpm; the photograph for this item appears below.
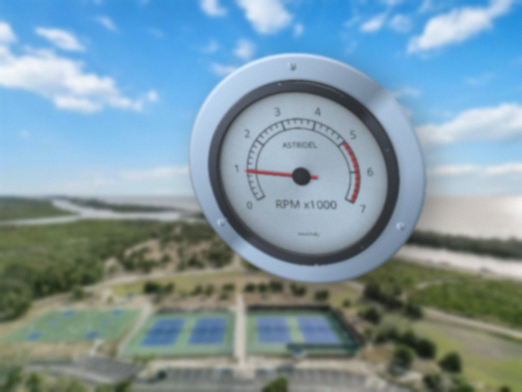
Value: 1000,rpm
